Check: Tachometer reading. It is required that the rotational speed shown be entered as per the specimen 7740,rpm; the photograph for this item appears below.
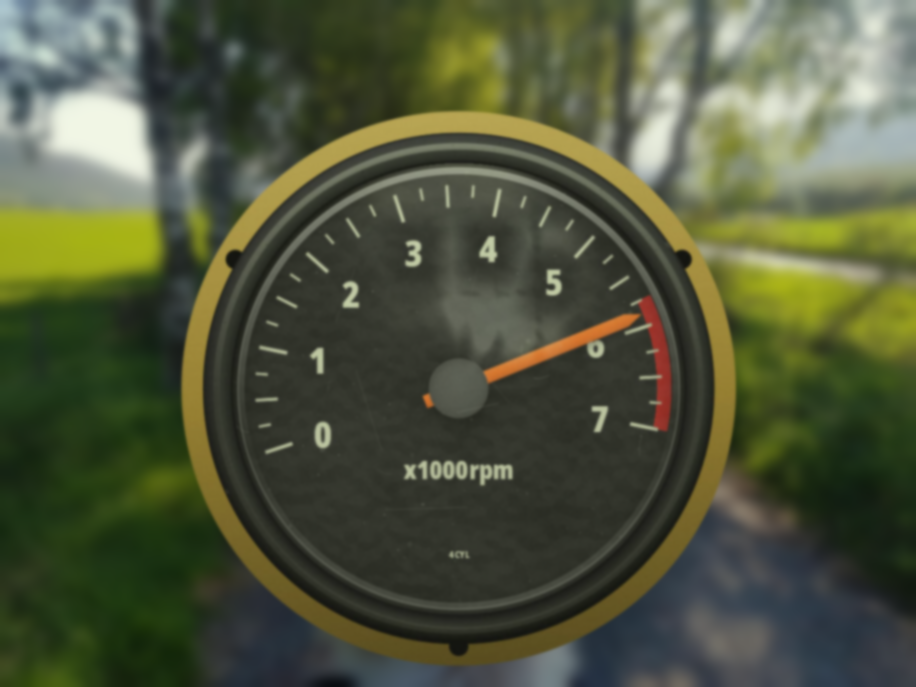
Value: 5875,rpm
